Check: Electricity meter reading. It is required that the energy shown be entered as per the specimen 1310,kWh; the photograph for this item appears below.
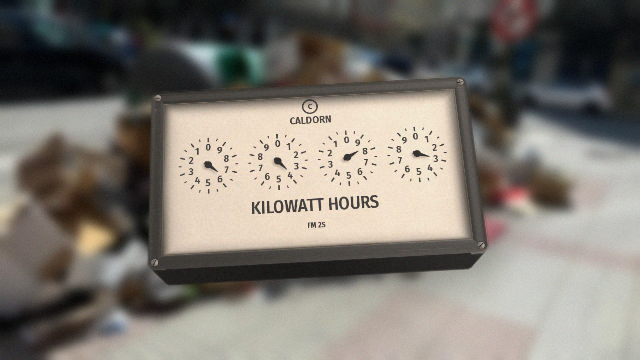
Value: 6383,kWh
